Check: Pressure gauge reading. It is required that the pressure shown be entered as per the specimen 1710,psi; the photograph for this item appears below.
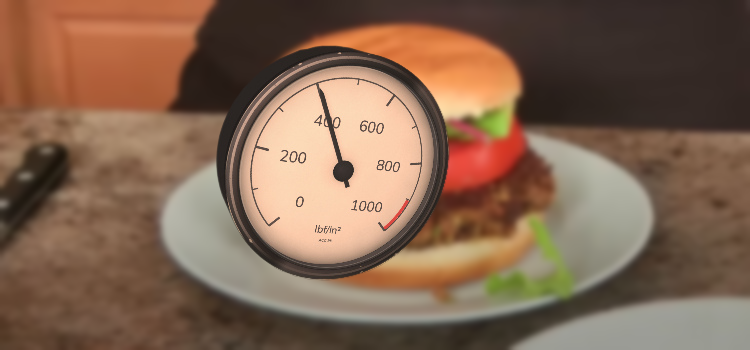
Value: 400,psi
